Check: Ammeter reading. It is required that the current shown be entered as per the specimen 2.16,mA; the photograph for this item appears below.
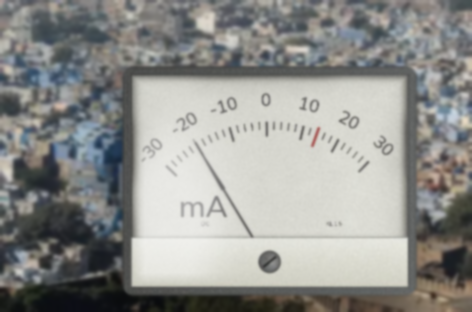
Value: -20,mA
